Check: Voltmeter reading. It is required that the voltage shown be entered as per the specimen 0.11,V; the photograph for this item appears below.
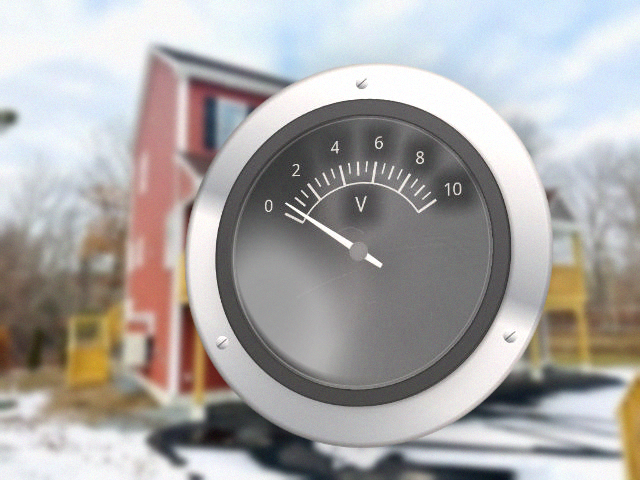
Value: 0.5,V
